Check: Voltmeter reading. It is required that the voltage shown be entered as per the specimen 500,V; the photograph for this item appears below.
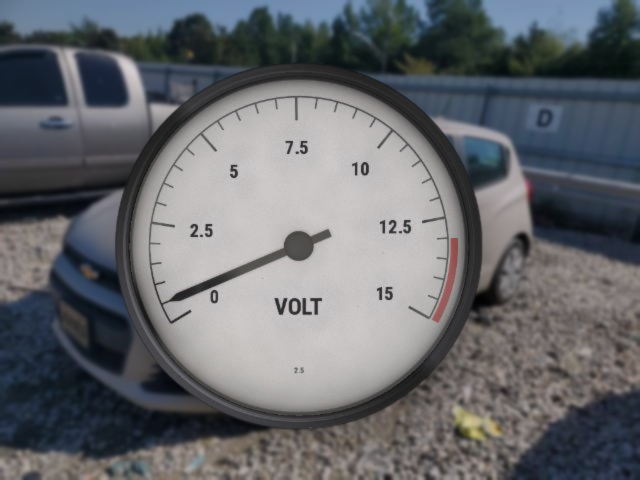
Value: 0.5,V
